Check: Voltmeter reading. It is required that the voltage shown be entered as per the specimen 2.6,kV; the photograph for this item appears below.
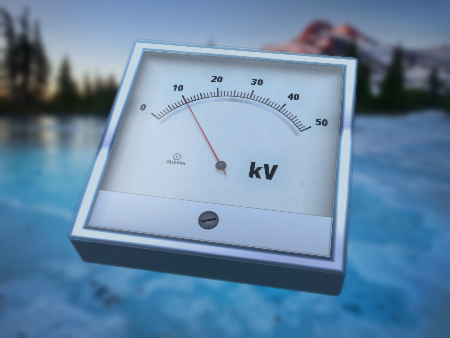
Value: 10,kV
